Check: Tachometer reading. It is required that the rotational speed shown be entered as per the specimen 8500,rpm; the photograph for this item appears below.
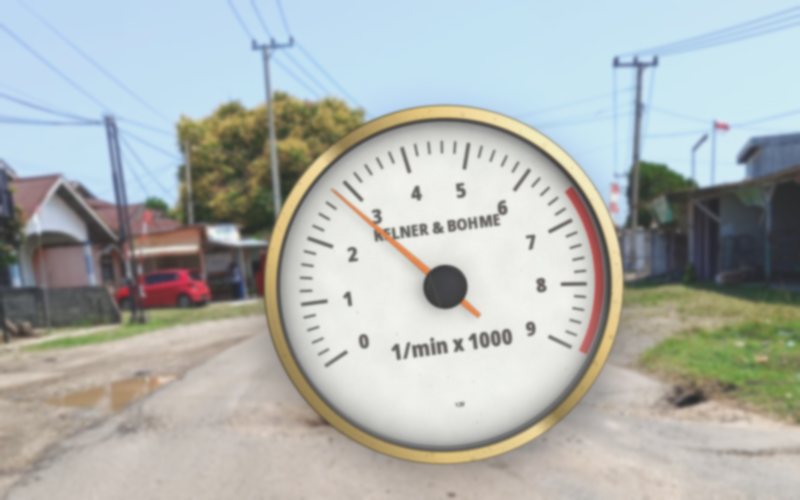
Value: 2800,rpm
